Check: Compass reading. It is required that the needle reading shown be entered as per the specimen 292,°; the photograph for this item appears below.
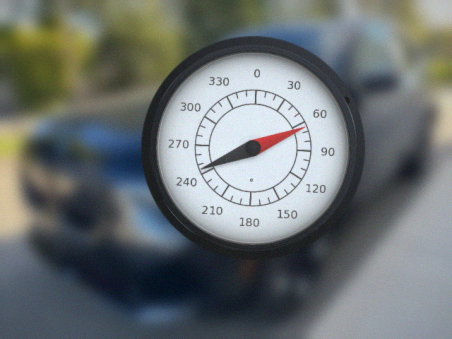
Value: 65,°
